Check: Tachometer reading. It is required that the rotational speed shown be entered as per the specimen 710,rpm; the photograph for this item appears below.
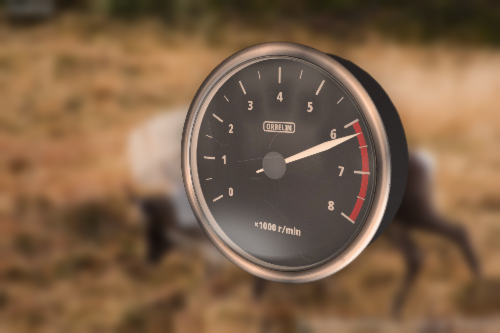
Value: 6250,rpm
